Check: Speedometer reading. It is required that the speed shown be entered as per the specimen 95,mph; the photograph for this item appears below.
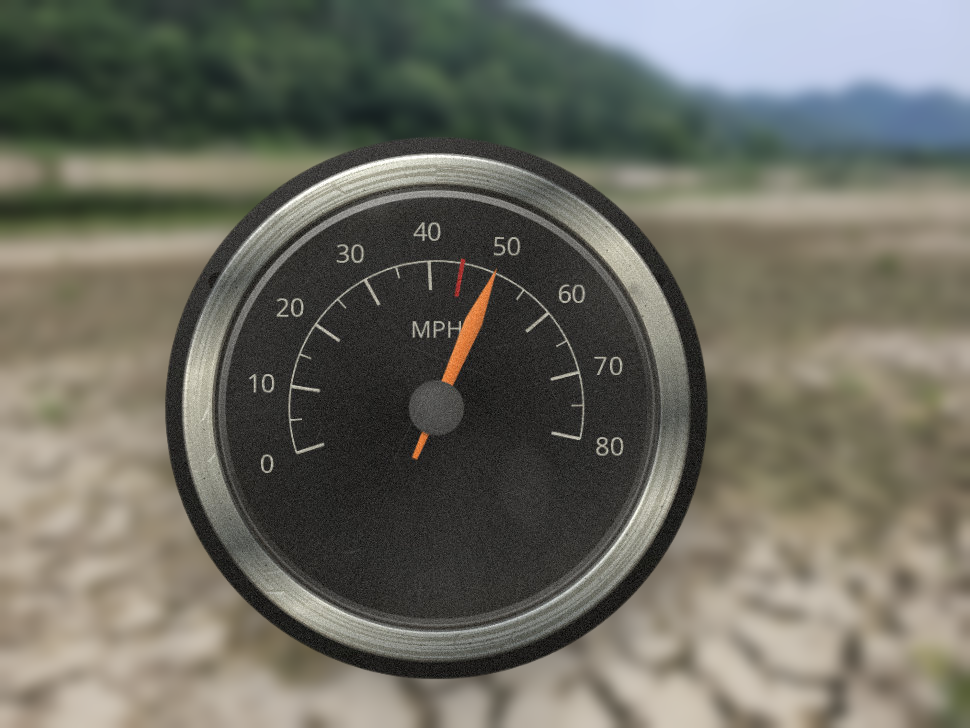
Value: 50,mph
